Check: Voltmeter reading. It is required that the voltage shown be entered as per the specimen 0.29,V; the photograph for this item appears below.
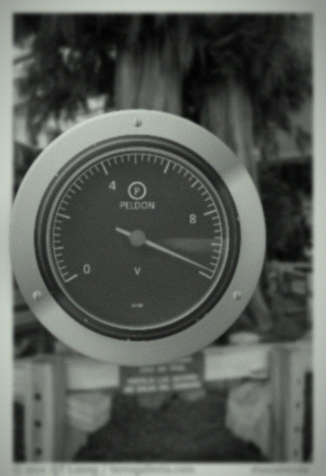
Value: 9.8,V
